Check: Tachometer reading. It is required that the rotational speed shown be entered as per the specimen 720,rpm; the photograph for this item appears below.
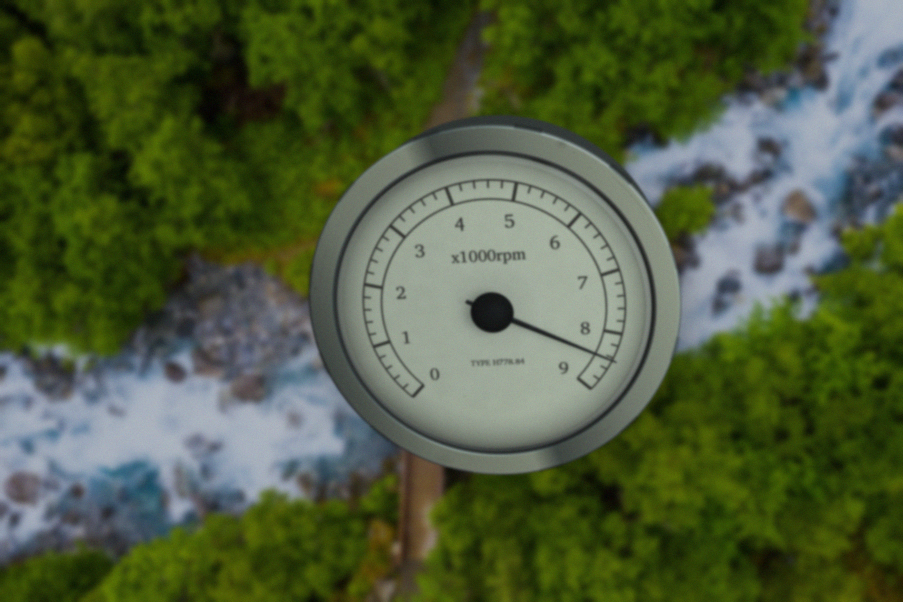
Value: 8400,rpm
